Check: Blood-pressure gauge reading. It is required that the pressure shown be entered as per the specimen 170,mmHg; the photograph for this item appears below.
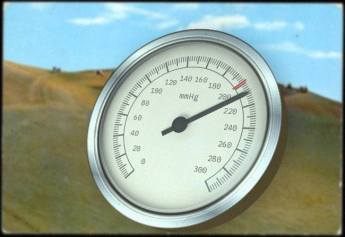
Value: 210,mmHg
